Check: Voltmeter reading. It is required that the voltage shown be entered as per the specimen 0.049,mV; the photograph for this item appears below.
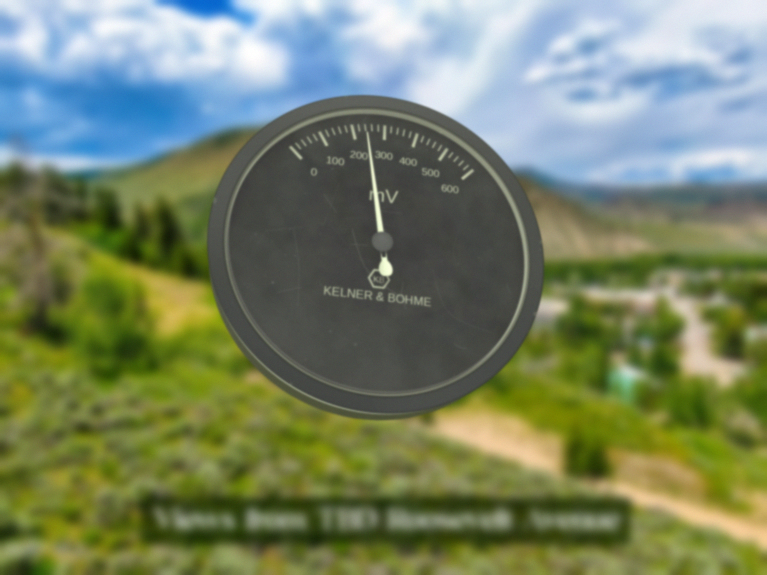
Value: 240,mV
